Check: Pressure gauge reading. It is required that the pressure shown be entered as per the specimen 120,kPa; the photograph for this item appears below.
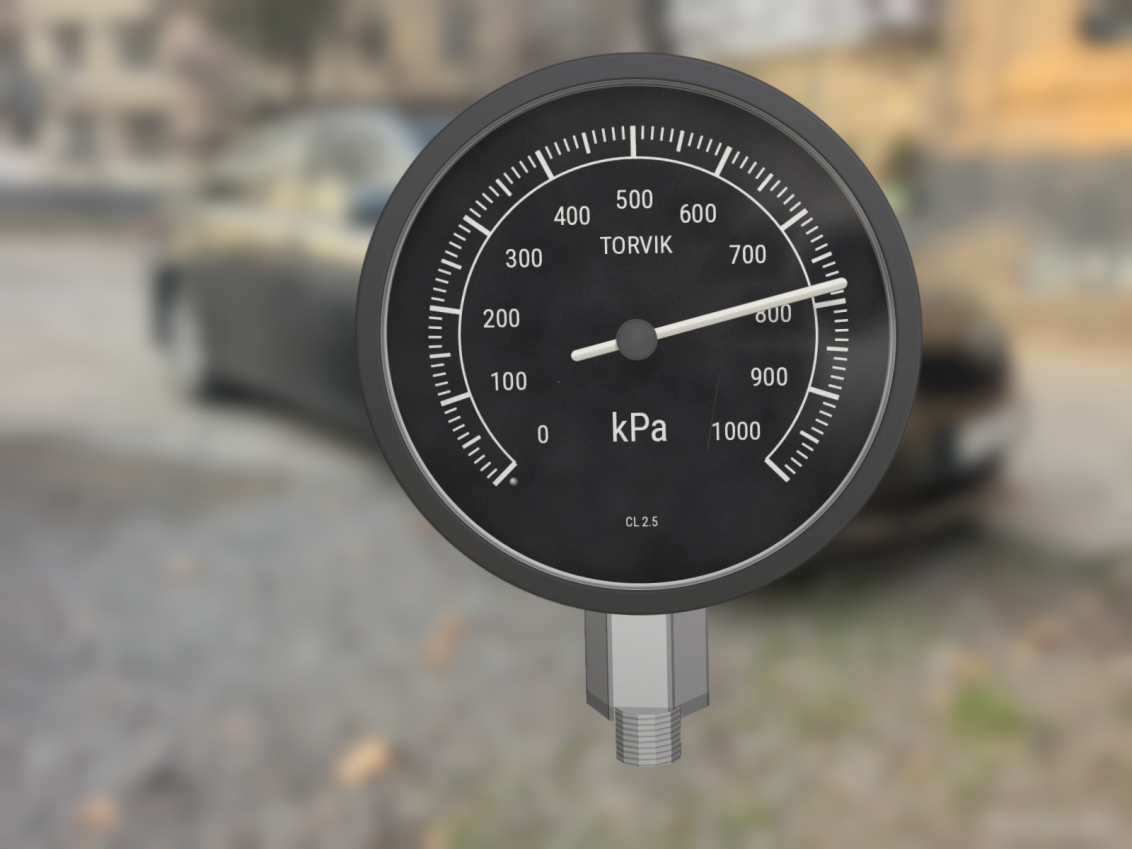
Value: 780,kPa
